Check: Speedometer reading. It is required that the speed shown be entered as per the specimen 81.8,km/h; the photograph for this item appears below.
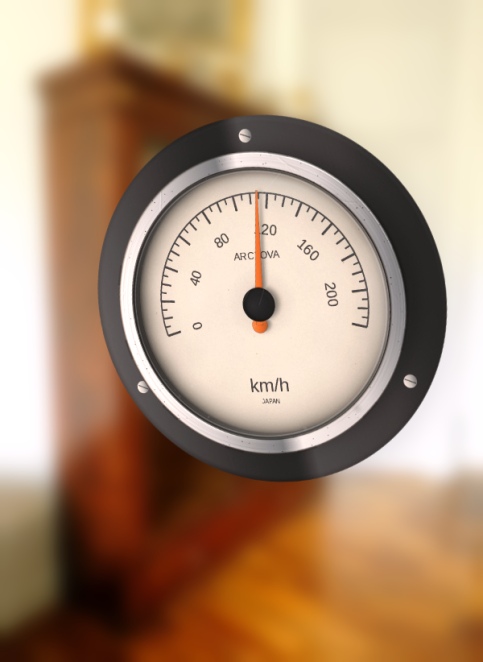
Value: 115,km/h
